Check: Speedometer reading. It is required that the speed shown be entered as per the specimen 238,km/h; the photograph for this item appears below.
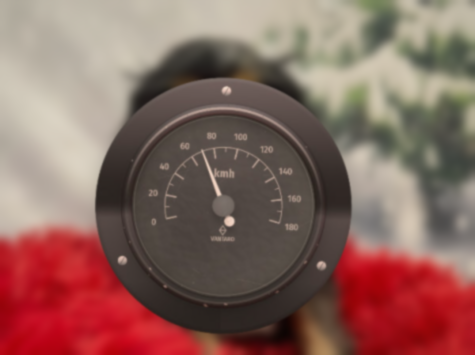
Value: 70,km/h
